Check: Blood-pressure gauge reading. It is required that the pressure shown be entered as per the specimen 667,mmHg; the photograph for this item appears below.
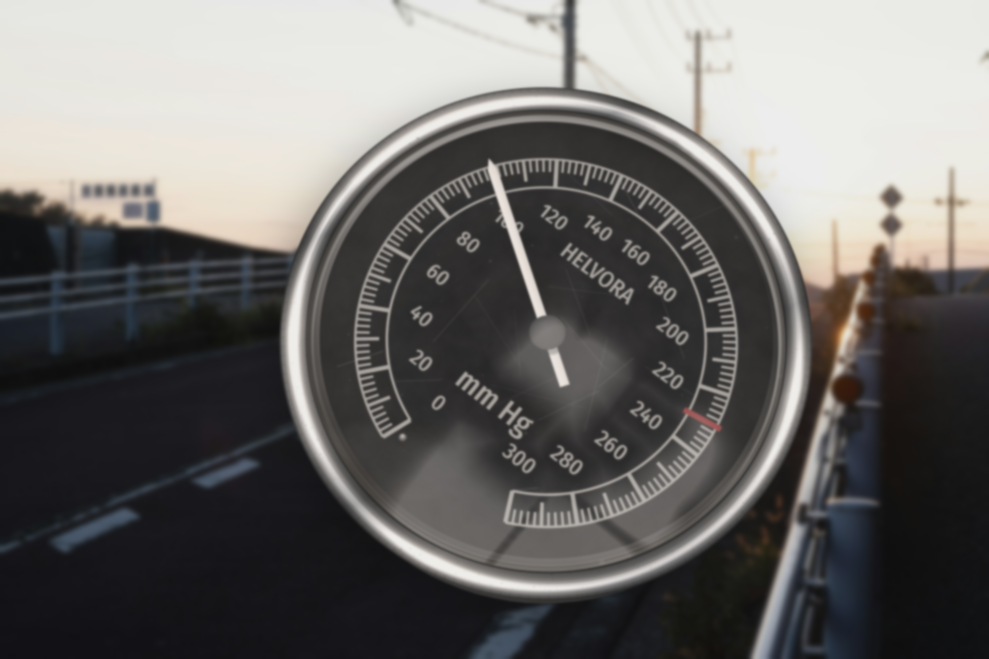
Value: 100,mmHg
